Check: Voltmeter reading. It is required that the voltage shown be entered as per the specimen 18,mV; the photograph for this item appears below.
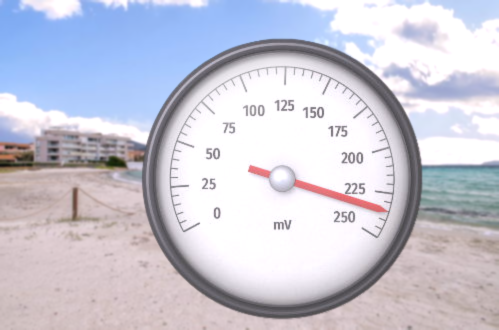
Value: 235,mV
